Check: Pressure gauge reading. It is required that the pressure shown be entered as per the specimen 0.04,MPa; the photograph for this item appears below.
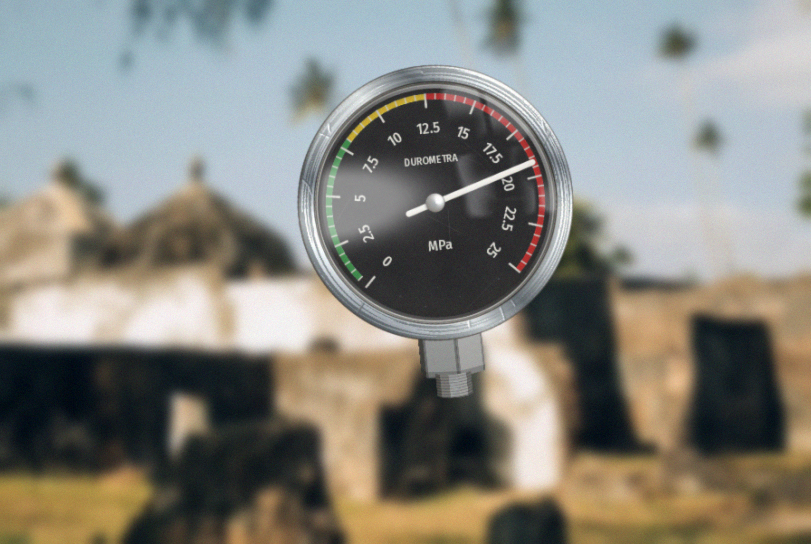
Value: 19.25,MPa
